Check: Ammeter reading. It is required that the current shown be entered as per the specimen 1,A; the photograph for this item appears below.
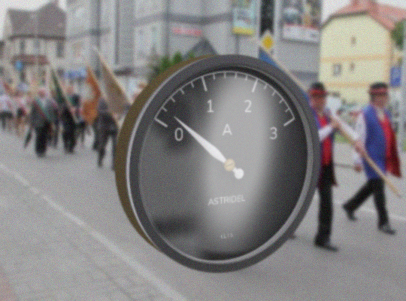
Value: 0.2,A
